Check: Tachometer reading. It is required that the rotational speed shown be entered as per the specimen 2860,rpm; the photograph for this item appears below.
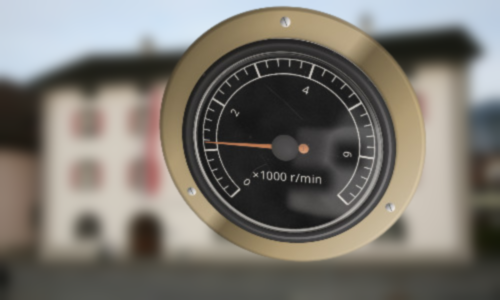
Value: 1200,rpm
